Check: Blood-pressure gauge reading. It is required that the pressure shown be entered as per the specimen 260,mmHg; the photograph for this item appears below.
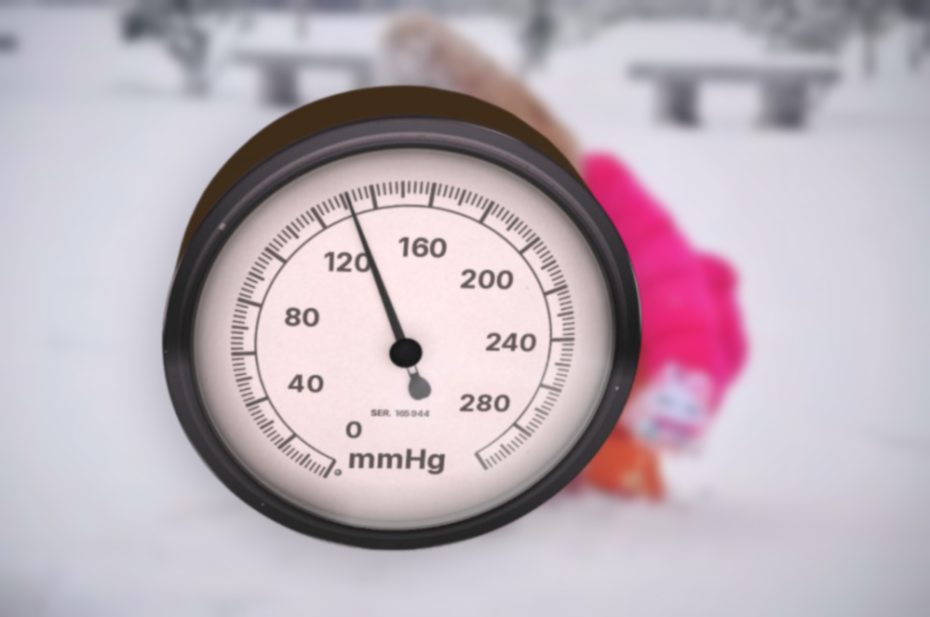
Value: 132,mmHg
